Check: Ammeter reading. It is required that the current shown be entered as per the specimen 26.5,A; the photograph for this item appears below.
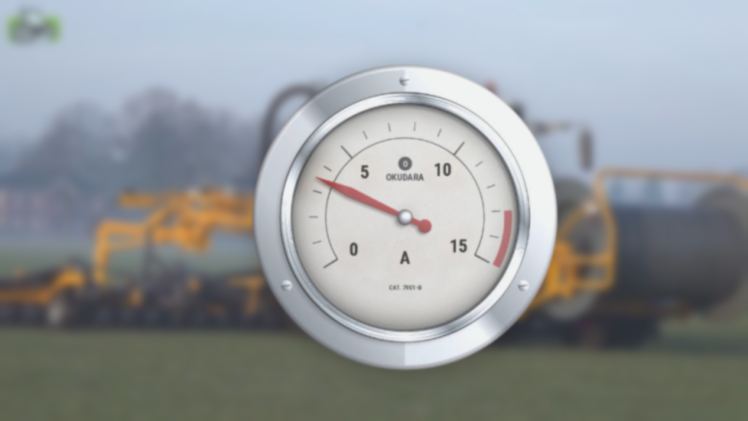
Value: 3.5,A
